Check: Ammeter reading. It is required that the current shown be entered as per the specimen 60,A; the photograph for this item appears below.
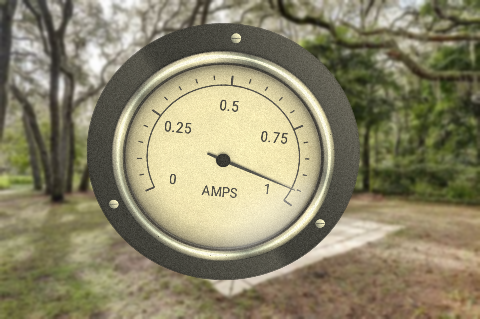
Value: 0.95,A
